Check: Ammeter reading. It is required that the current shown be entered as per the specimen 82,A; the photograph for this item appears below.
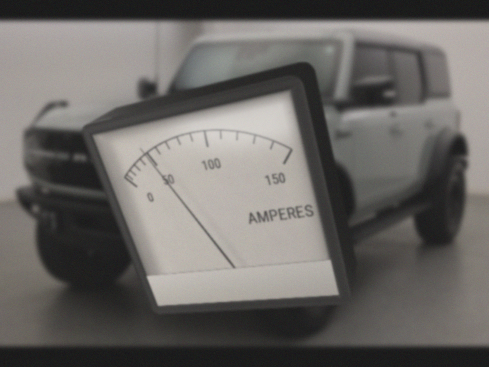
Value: 50,A
